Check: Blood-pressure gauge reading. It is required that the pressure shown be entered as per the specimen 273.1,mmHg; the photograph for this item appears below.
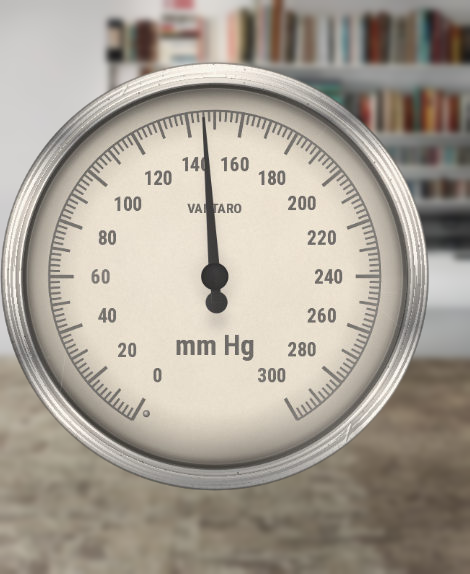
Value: 146,mmHg
